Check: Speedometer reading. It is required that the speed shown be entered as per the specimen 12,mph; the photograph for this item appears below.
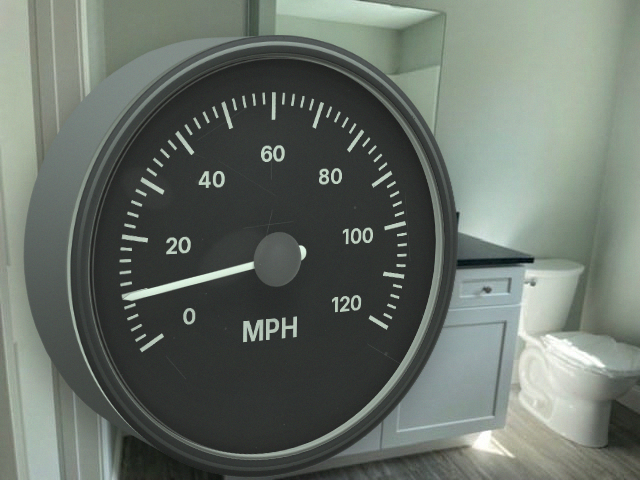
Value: 10,mph
